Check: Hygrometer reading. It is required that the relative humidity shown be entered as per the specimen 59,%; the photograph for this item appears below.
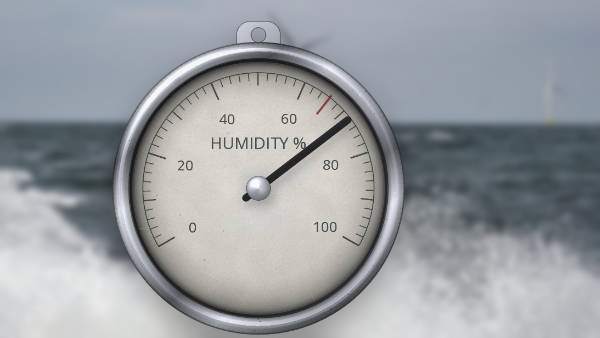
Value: 72,%
